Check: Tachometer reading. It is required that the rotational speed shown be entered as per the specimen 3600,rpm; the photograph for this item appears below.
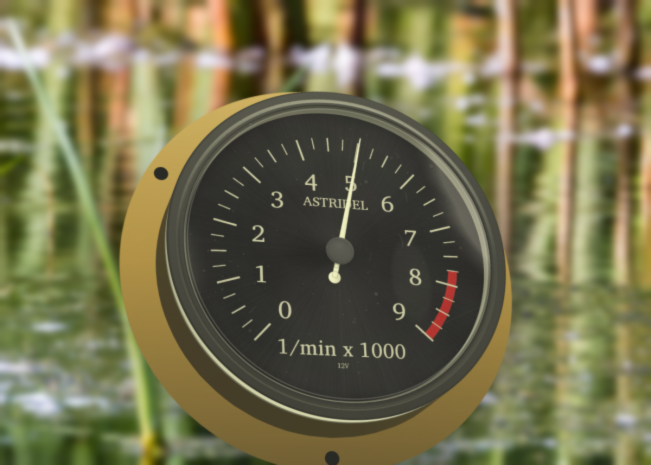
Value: 5000,rpm
